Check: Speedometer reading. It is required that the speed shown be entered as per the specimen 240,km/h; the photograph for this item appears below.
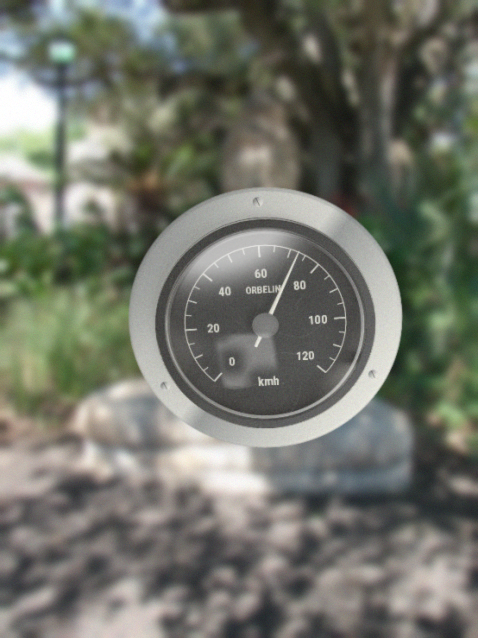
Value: 72.5,km/h
